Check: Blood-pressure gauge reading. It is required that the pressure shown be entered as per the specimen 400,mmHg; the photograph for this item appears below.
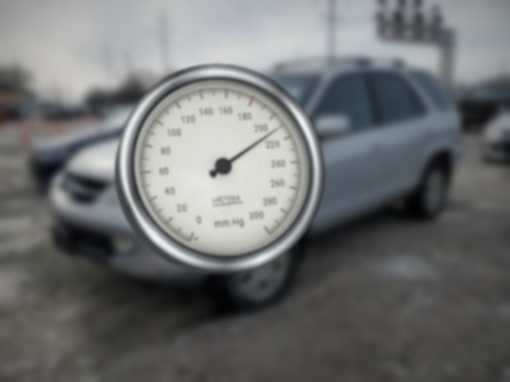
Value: 210,mmHg
